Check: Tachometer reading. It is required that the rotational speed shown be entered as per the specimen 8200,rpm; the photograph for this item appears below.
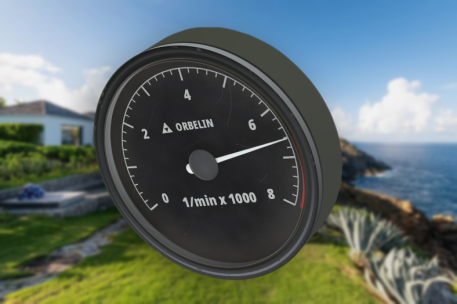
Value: 6600,rpm
